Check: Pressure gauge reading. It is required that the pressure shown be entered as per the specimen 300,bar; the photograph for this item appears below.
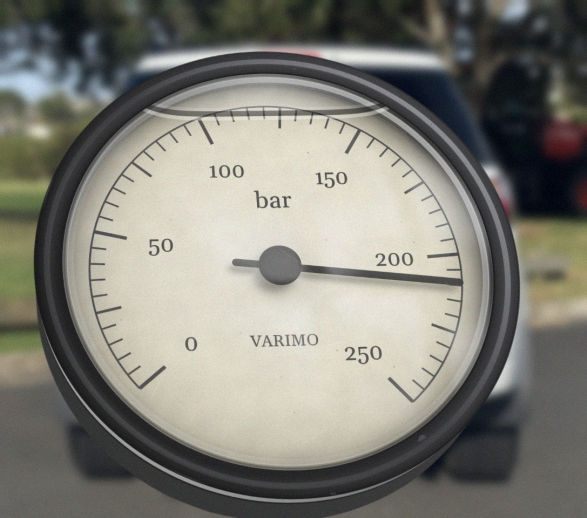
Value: 210,bar
